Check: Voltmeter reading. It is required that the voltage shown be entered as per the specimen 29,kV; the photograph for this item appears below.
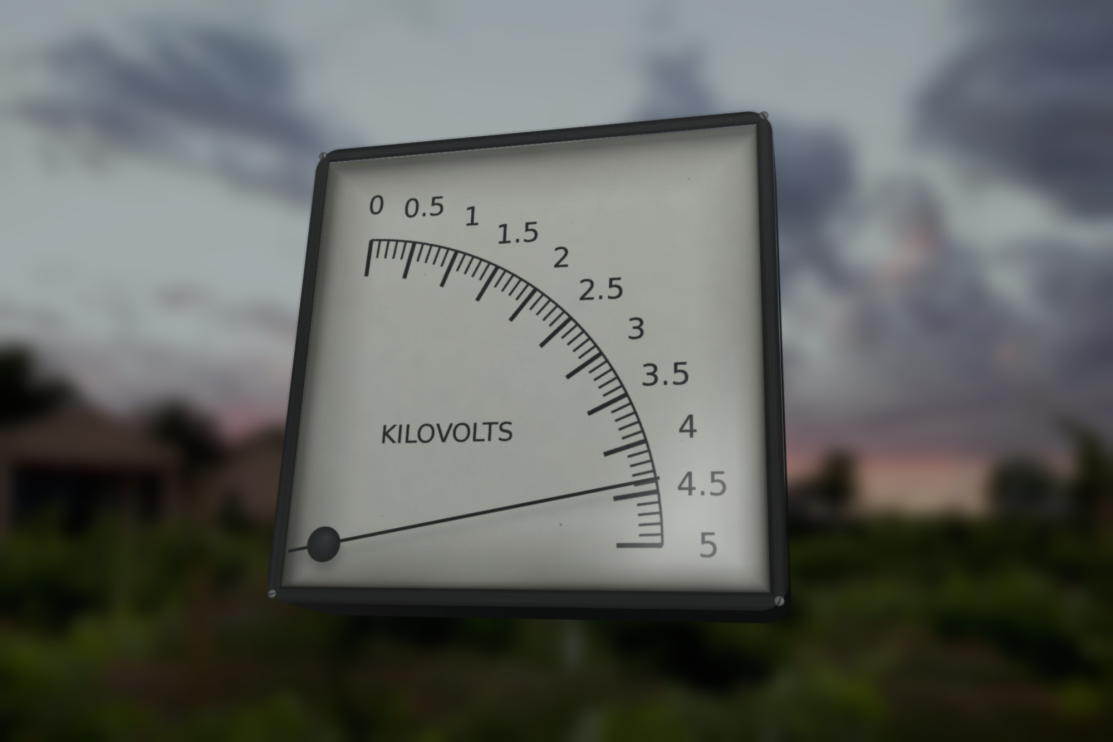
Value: 4.4,kV
